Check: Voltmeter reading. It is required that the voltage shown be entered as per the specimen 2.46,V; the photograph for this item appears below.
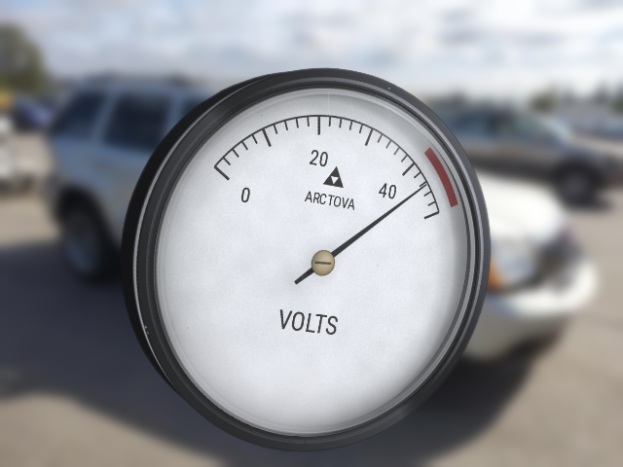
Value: 44,V
